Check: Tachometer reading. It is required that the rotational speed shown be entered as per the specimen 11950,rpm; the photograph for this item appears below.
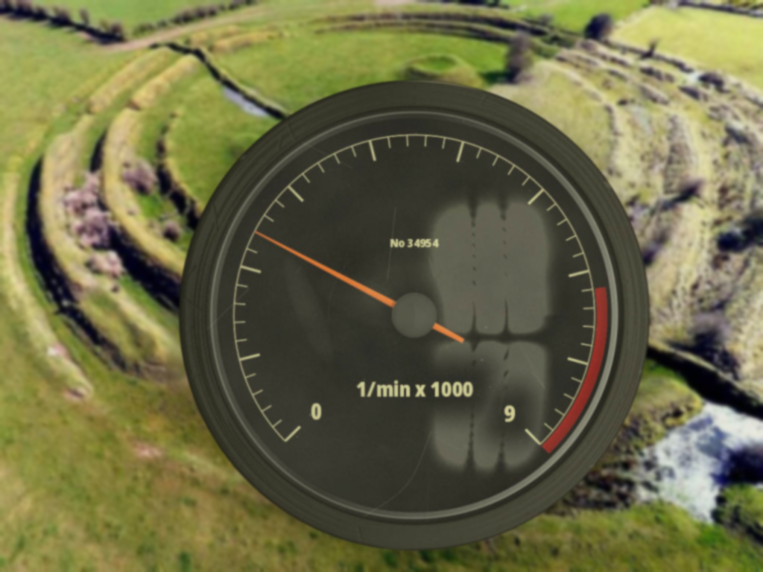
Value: 2400,rpm
